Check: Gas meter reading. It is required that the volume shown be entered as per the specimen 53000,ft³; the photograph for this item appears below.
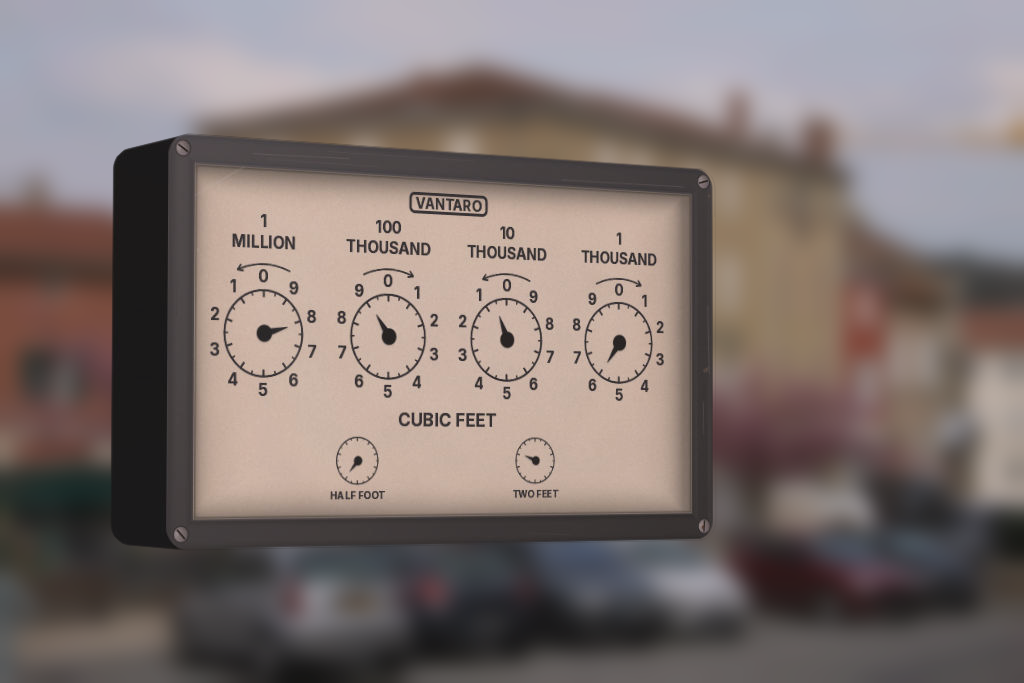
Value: 790600,ft³
